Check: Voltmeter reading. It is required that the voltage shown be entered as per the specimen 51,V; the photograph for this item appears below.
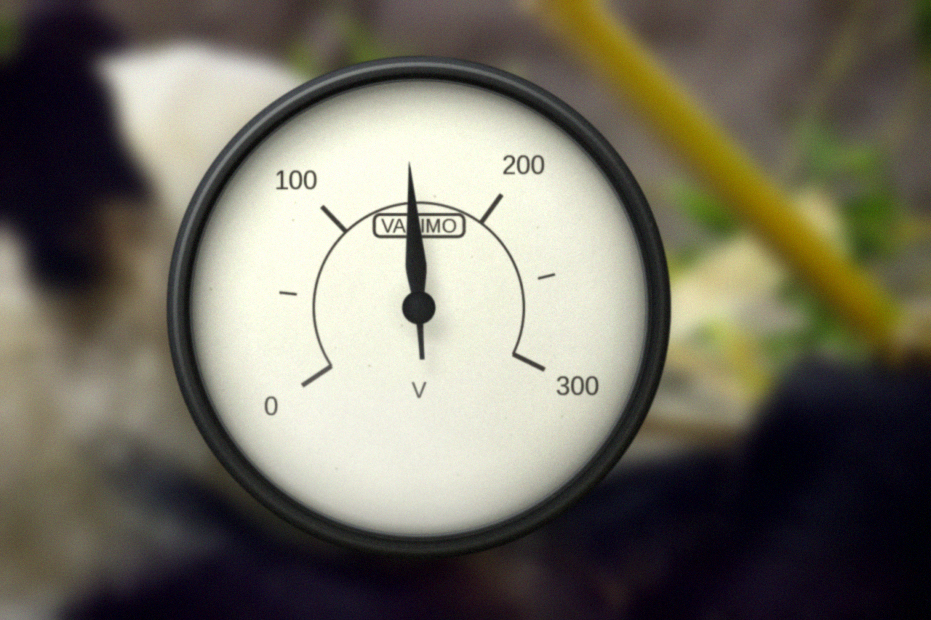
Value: 150,V
